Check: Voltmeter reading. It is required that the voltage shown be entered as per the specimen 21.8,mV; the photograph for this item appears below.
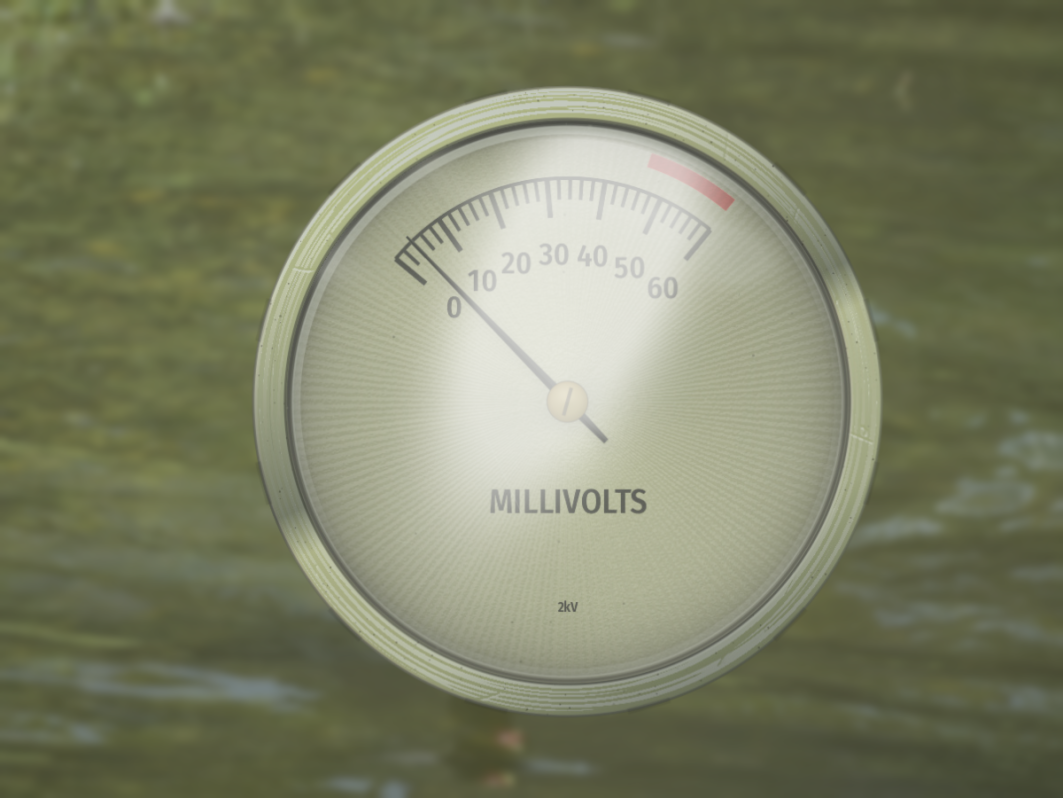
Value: 4,mV
